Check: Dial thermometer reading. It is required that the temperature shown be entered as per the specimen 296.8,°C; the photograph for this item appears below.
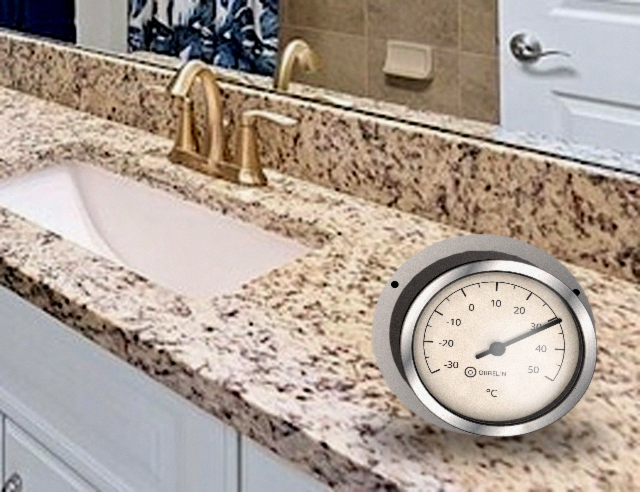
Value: 30,°C
